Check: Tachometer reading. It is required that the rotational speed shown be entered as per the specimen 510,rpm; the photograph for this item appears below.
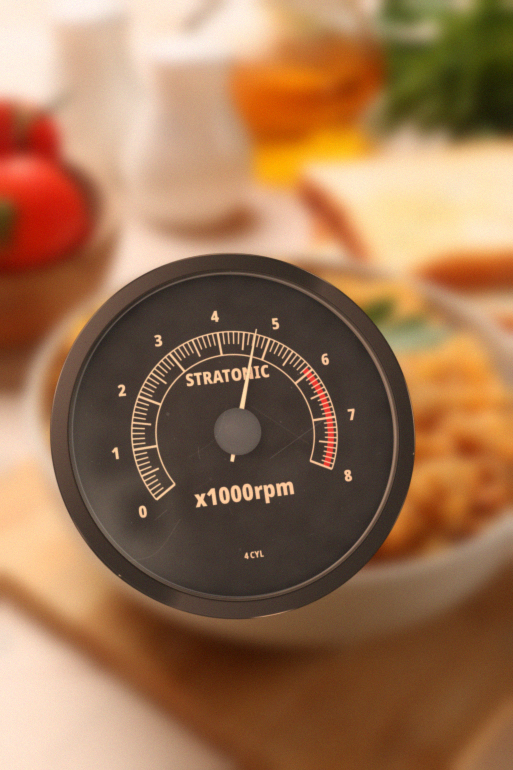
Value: 4700,rpm
